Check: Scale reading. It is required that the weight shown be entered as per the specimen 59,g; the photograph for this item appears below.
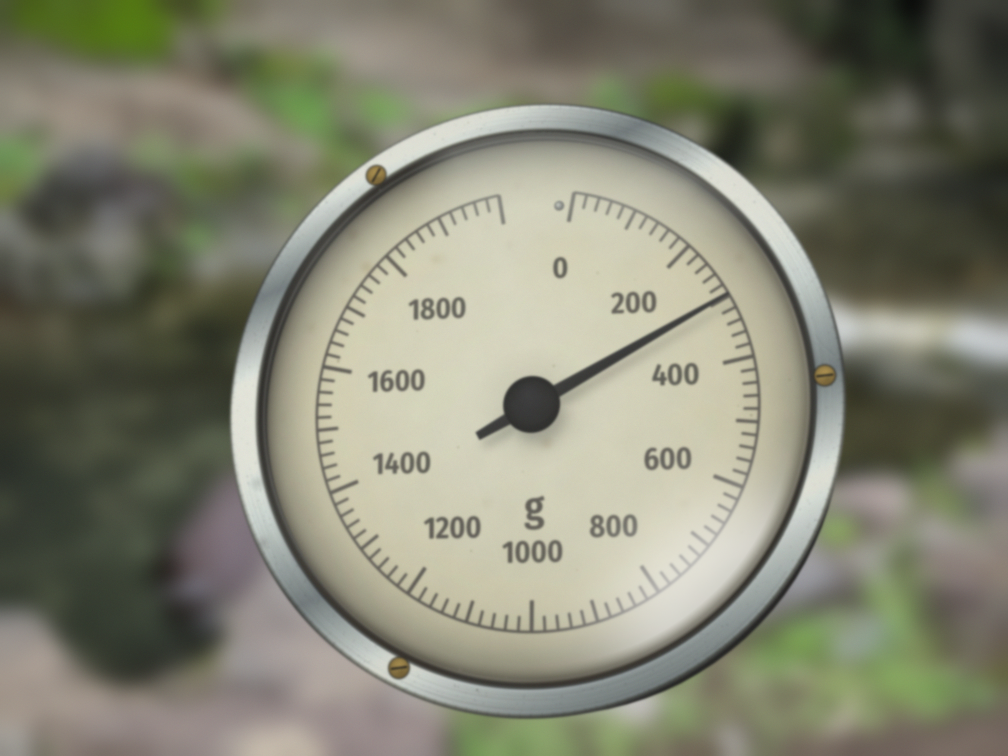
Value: 300,g
